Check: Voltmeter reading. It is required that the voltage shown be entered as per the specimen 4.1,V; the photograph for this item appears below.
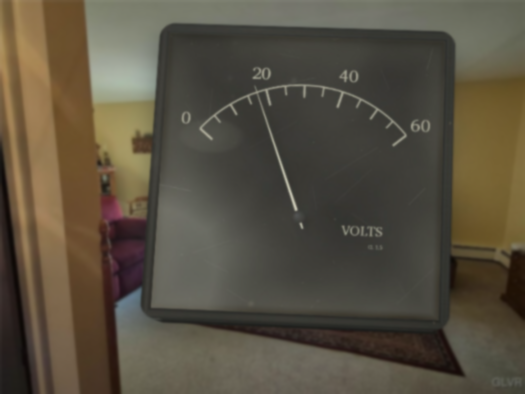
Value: 17.5,V
